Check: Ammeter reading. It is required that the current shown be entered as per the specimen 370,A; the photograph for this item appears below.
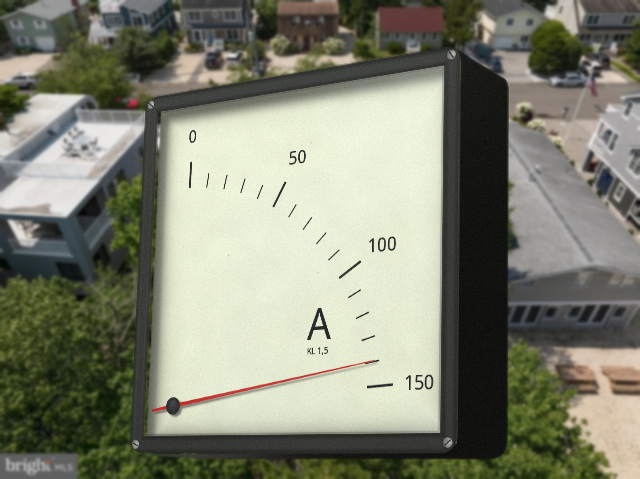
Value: 140,A
